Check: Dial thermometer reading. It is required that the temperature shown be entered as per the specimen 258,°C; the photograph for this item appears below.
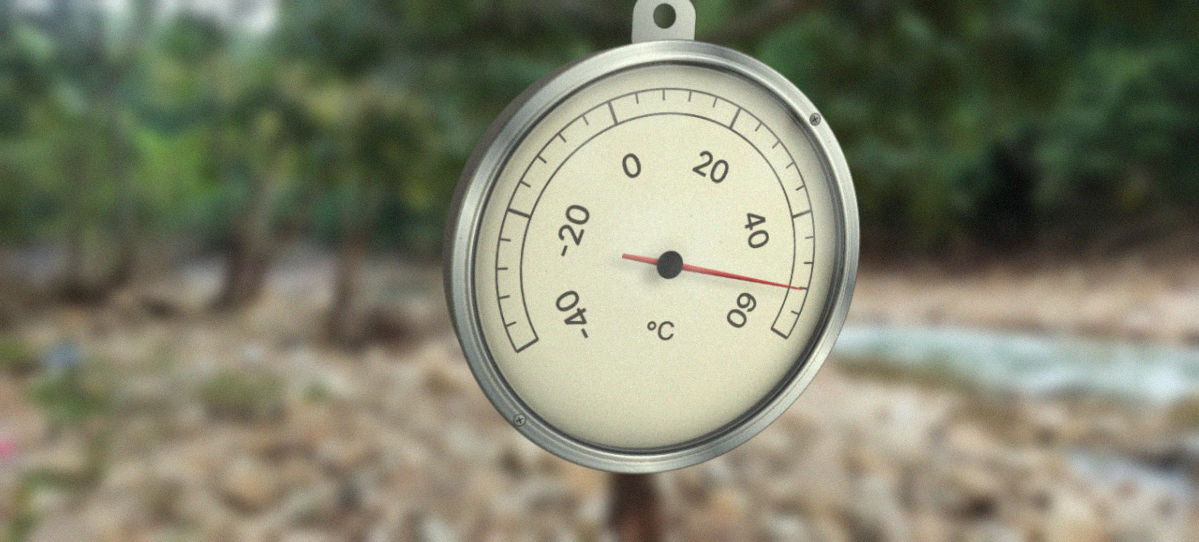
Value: 52,°C
